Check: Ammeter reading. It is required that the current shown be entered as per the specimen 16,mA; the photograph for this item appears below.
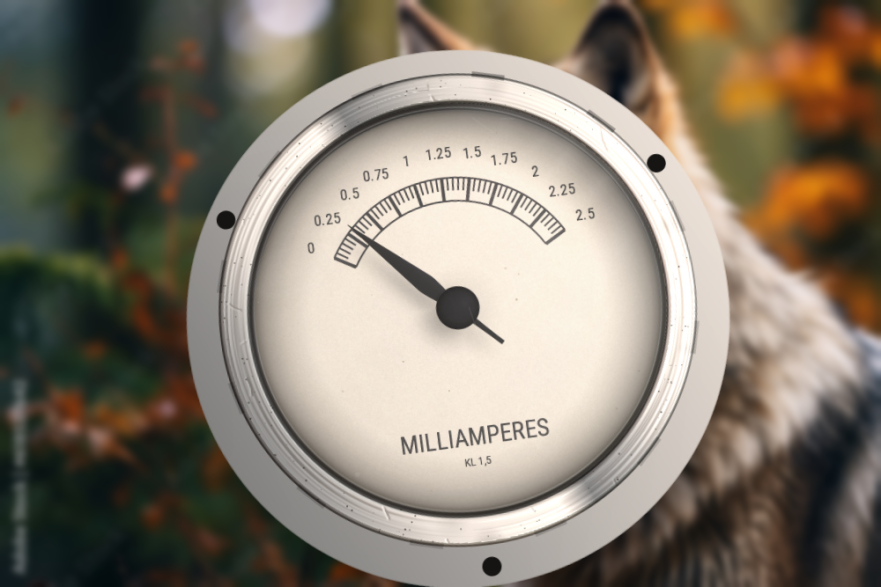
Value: 0.3,mA
